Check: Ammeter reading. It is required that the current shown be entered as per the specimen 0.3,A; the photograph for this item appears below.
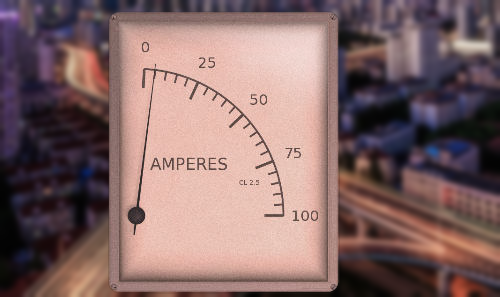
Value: 5,A
